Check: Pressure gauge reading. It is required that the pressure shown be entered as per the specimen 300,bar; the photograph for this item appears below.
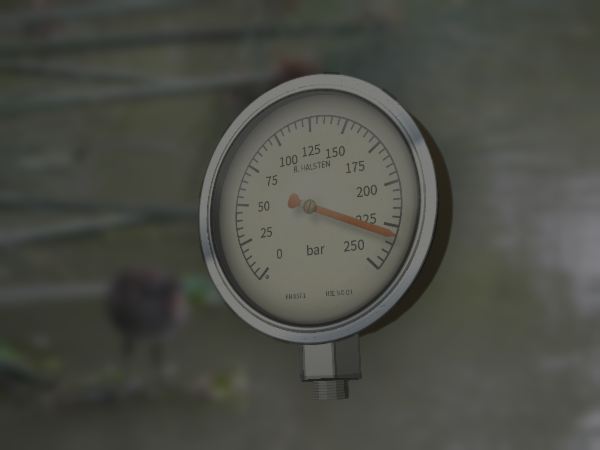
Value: 230,bar
